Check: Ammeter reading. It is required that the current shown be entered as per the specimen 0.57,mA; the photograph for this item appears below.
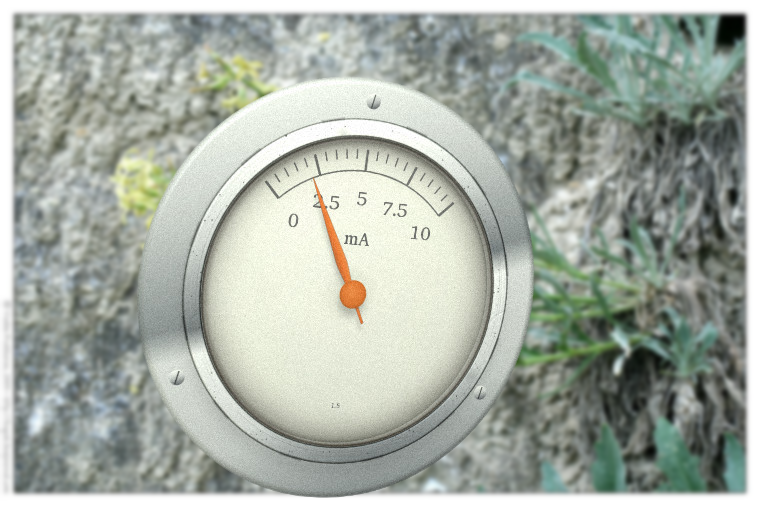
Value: 2,mA
